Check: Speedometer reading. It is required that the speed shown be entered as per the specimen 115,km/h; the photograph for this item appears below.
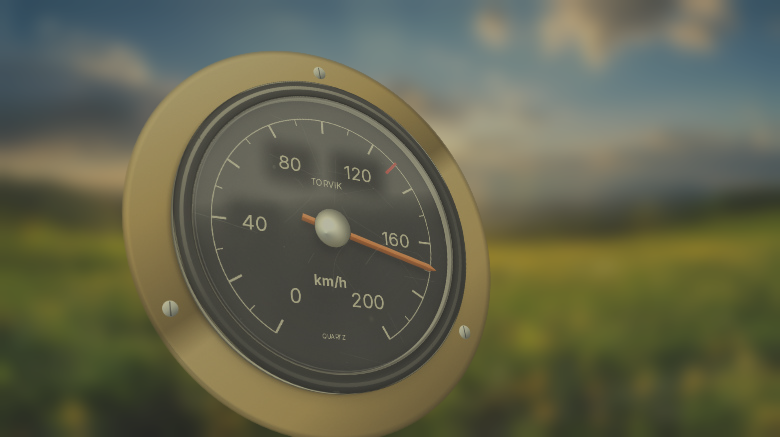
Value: 170,km/h
